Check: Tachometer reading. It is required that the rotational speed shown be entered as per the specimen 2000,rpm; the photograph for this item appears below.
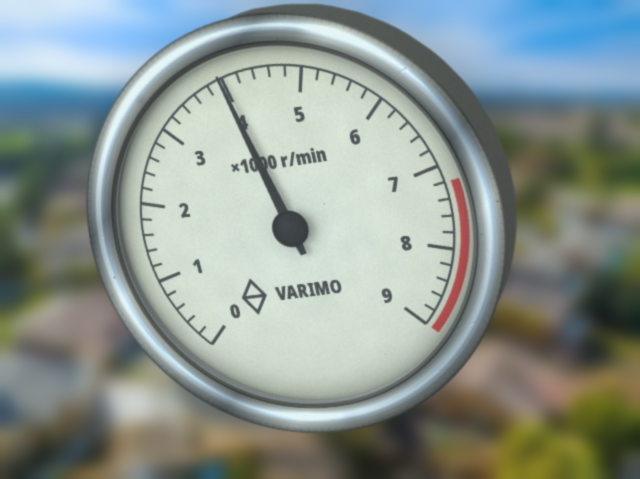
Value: 4000,rpm
